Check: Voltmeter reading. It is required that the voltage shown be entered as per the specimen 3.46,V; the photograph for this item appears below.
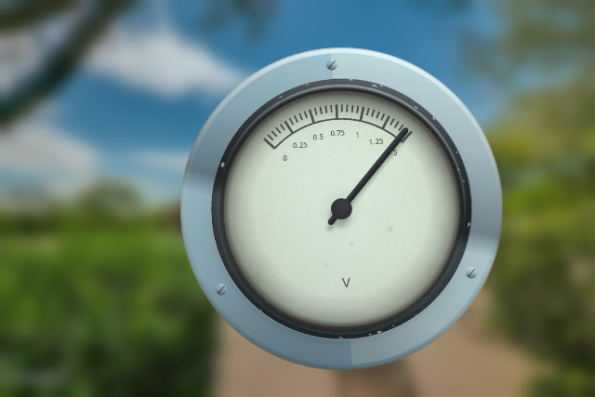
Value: 1.45,V
